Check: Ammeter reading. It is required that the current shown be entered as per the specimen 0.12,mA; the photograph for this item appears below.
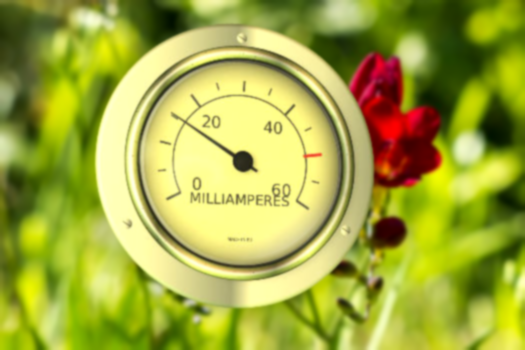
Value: 15,mA
